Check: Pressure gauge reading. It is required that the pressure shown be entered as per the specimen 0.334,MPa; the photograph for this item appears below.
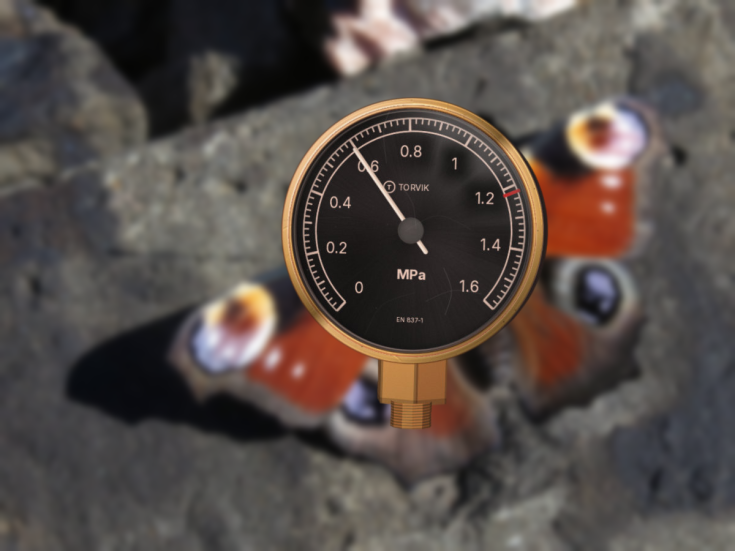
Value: 0.6,MPa
